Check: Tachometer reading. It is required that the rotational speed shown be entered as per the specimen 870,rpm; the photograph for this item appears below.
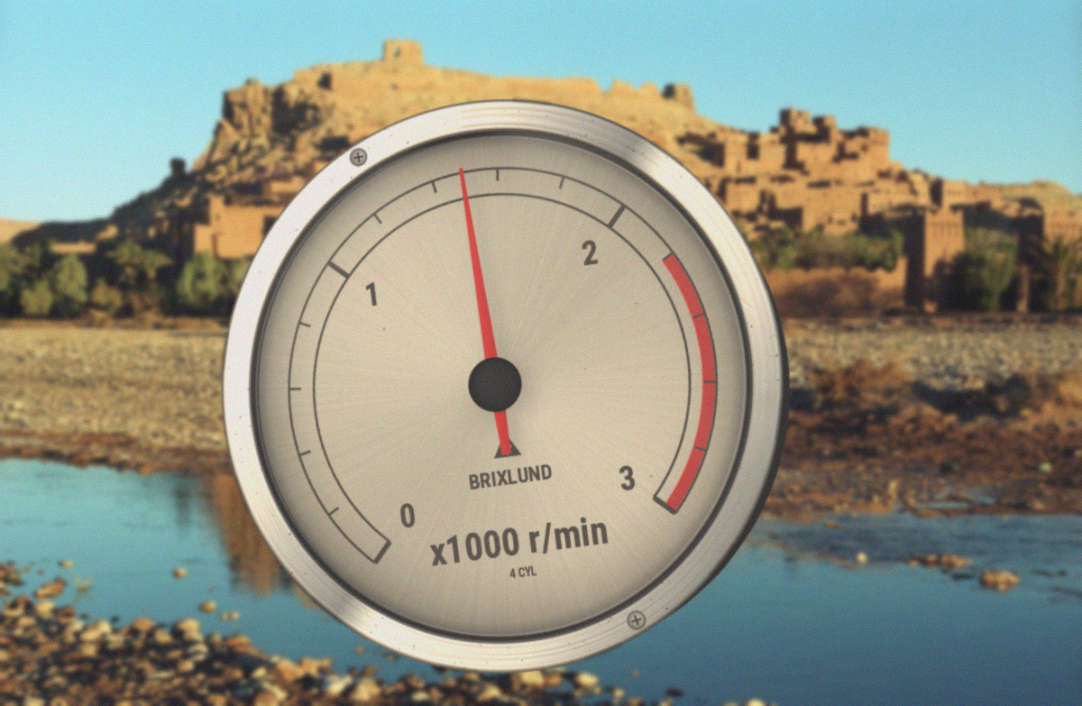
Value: 1500,rpm
